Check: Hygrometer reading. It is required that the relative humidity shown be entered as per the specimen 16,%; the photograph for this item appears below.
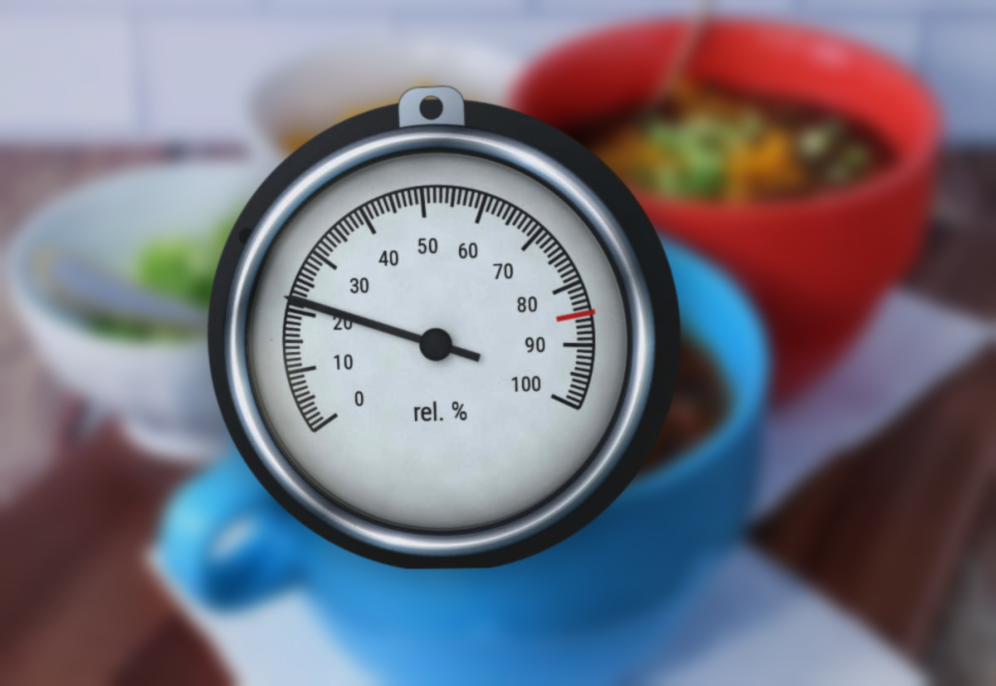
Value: 22,%
